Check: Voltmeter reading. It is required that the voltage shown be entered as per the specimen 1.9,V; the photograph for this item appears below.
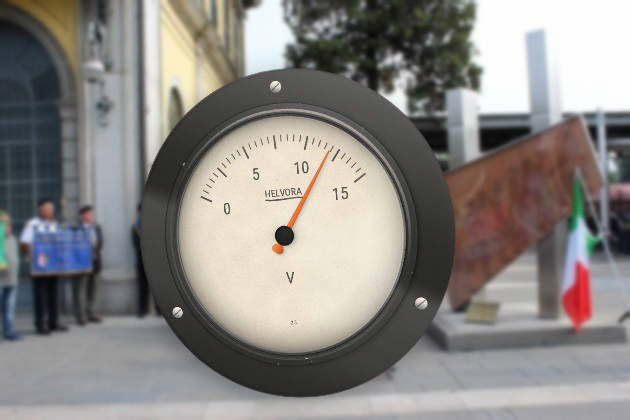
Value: 12,V
